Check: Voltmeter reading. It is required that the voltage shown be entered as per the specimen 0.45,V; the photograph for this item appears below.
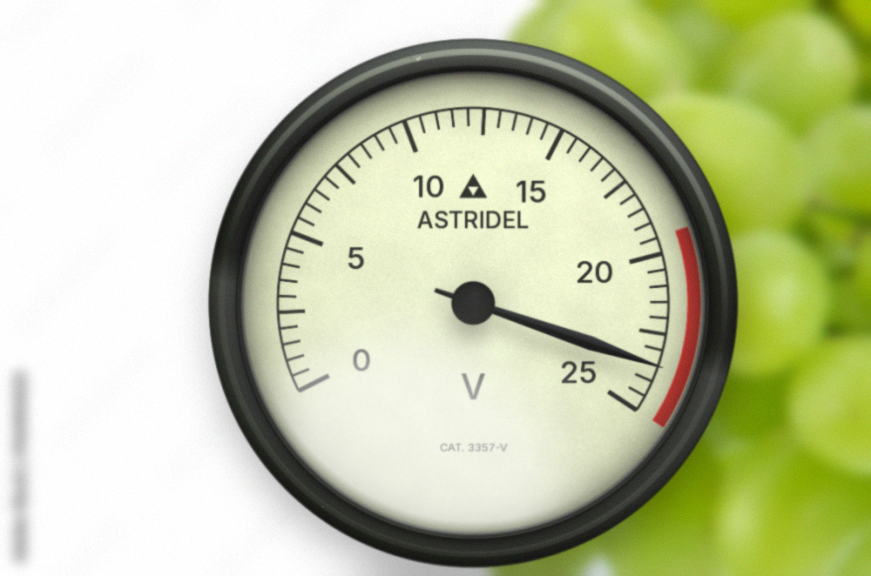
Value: 23.5,V
